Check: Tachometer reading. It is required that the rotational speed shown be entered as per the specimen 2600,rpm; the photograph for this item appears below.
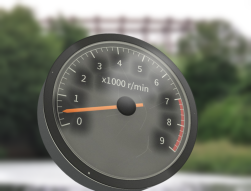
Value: 400,rpm
